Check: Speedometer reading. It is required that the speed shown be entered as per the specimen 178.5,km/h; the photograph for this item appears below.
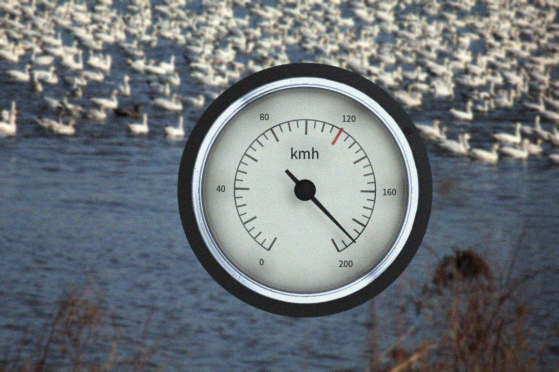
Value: 190,km/h
